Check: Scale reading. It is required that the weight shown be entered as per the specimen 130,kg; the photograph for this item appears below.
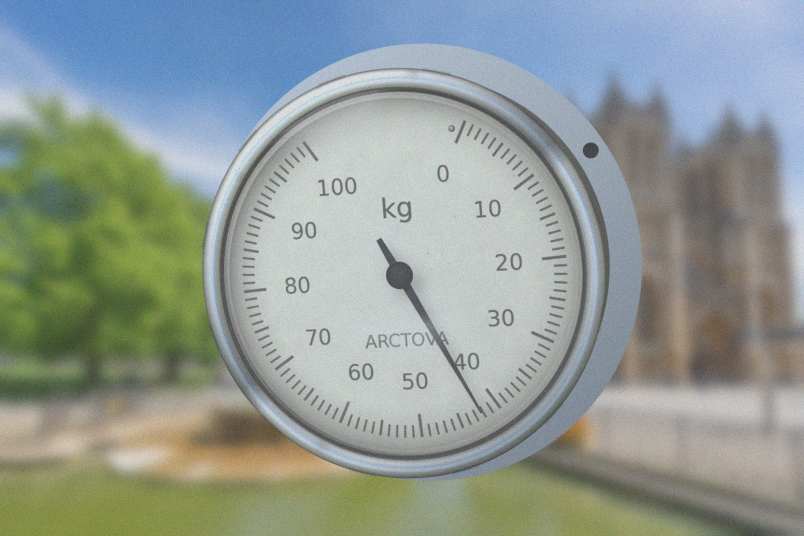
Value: 42,kg
